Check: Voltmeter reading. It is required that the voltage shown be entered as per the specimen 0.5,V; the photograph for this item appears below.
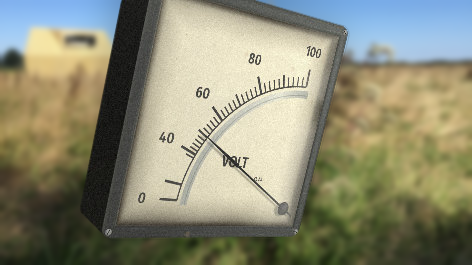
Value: 50,V
